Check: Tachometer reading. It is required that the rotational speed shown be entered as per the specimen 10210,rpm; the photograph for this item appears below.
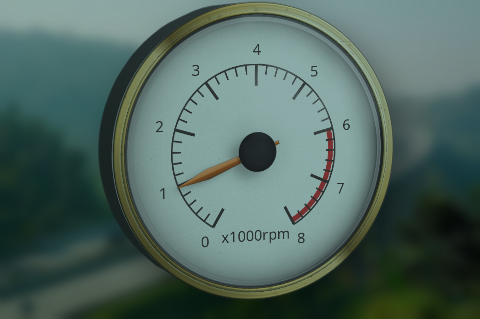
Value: 1000,rpm
